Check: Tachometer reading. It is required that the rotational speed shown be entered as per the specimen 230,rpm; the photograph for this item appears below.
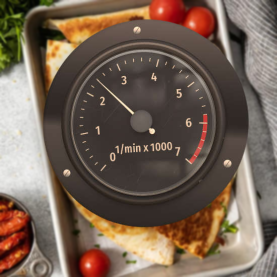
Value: 2400,rpm
